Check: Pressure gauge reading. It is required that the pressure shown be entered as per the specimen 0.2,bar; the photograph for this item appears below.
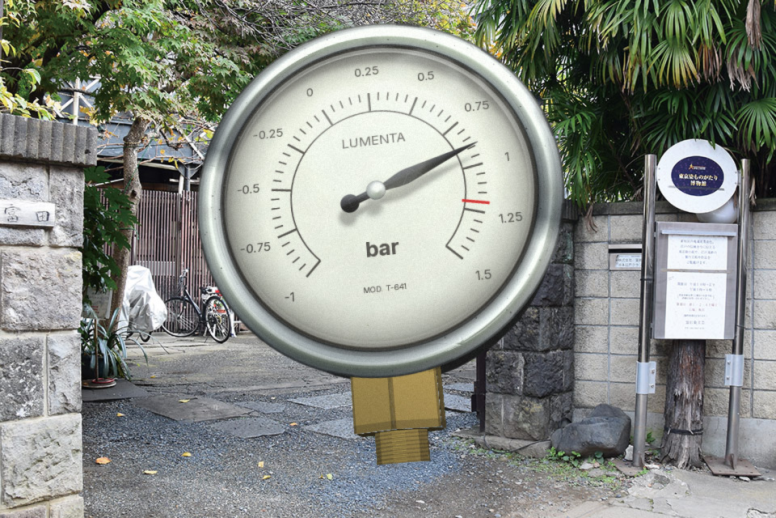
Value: 0.9,bar
